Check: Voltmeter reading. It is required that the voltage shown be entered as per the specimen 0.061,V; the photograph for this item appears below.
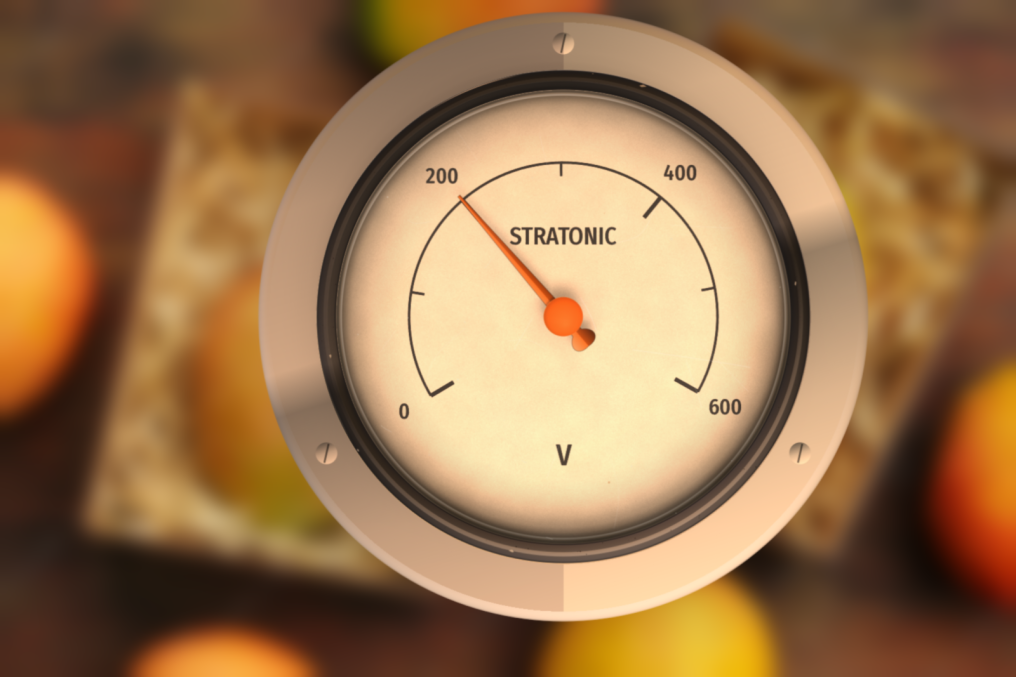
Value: 200,V
